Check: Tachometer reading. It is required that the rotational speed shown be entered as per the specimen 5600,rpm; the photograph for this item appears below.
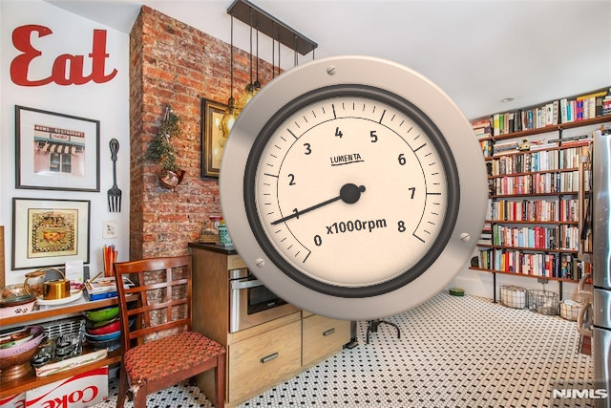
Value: 1000,rpm
